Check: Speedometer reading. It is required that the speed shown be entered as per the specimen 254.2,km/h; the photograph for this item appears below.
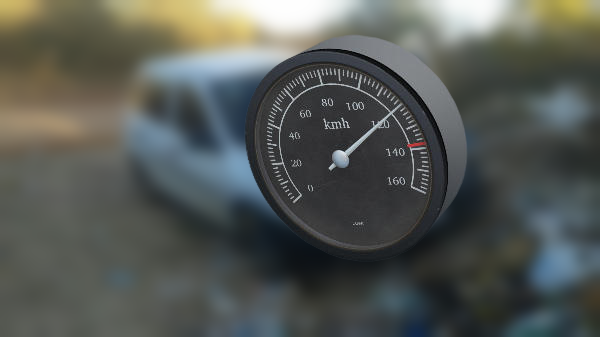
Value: 120,km/h
